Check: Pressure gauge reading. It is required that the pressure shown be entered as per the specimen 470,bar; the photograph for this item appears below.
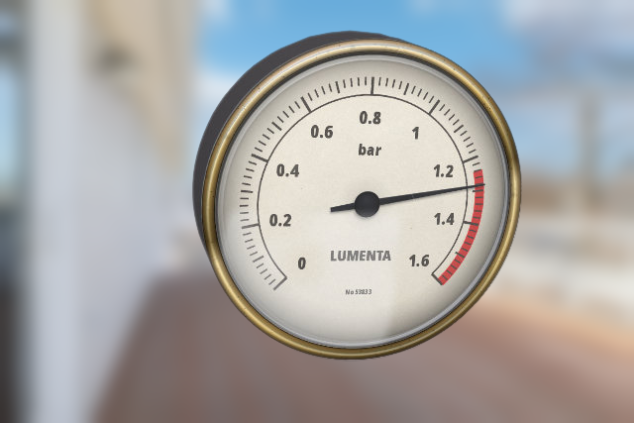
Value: 1.28,bar
